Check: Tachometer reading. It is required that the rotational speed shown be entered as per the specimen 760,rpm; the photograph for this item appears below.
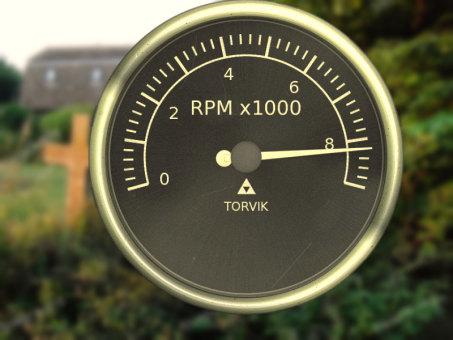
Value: 8200,rpm
